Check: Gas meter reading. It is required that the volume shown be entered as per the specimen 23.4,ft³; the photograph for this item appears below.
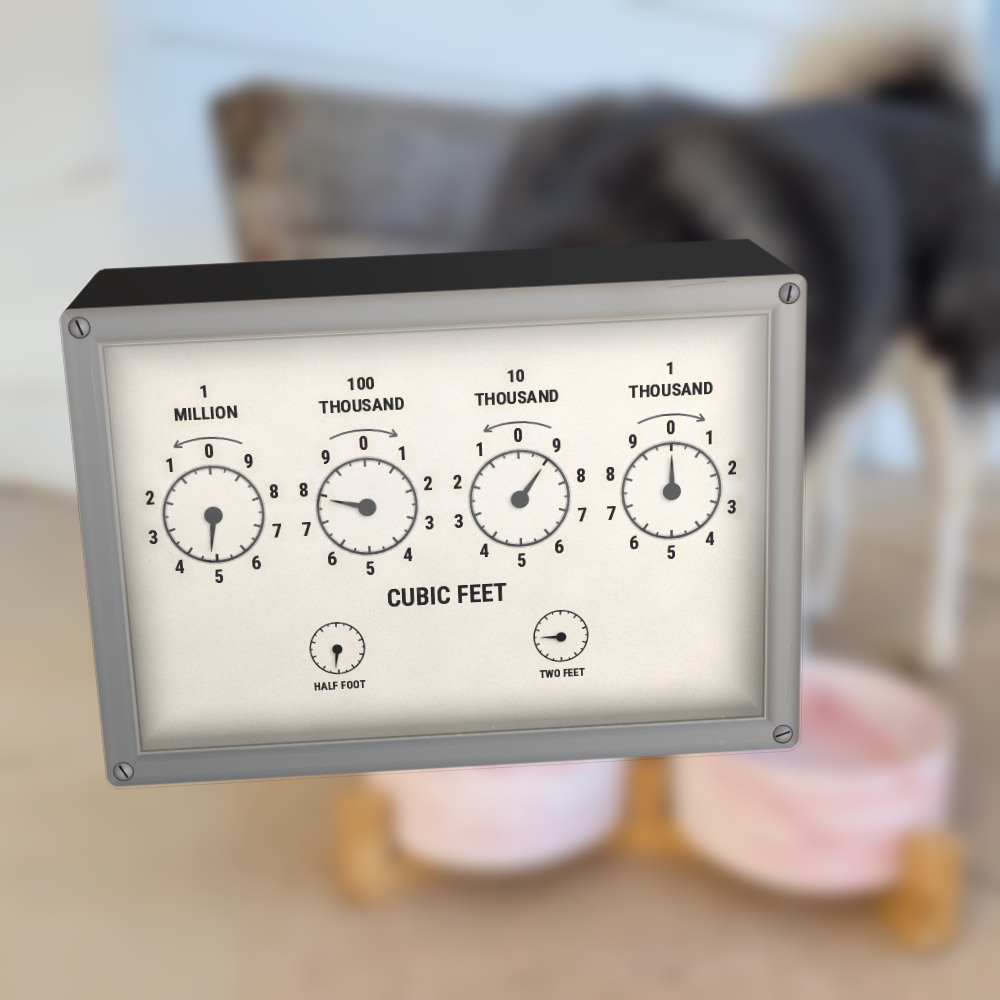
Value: 479000,ft³
